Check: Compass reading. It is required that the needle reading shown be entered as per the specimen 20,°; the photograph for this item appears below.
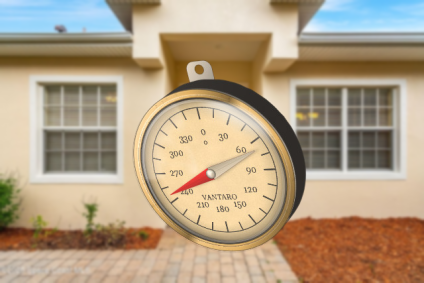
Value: 247.5,°
